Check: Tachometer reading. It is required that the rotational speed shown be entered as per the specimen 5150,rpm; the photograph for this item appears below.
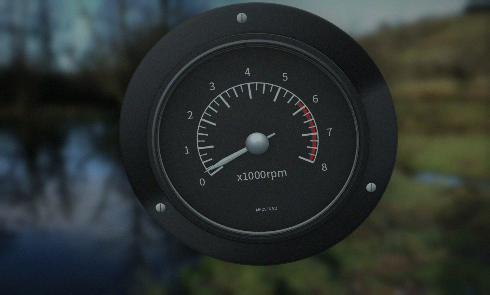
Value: 250,rpm
